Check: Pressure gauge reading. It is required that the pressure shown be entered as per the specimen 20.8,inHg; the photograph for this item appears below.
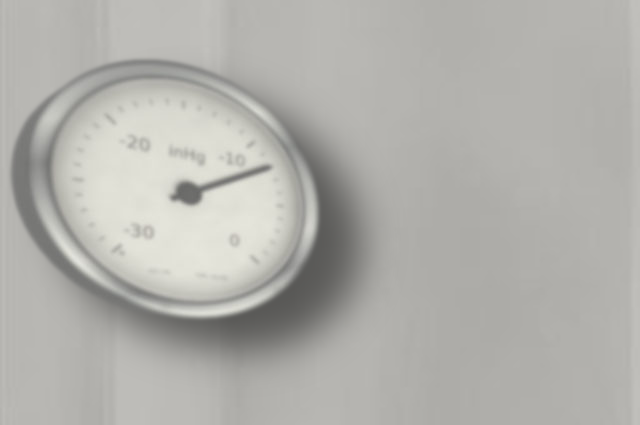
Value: -8,inHg
